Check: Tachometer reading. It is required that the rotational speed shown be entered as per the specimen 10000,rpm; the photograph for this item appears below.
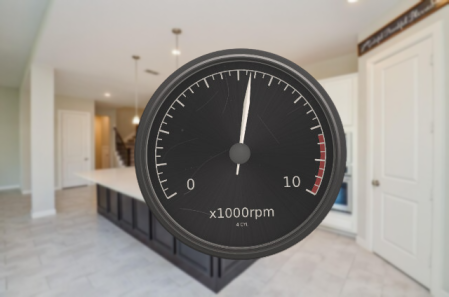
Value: 5375,rpm
